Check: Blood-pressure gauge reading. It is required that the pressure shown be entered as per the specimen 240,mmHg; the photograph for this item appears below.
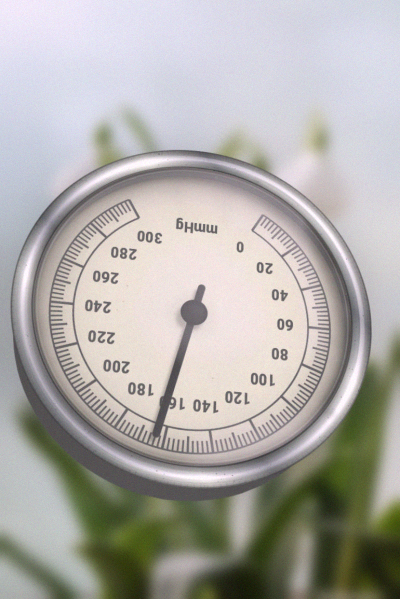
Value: 164,mmHg
